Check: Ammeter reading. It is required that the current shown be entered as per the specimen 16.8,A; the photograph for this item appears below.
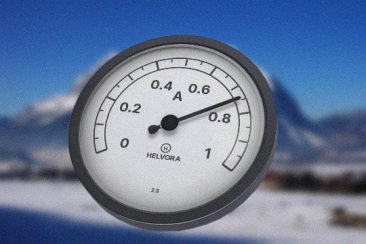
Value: 0.75,A
